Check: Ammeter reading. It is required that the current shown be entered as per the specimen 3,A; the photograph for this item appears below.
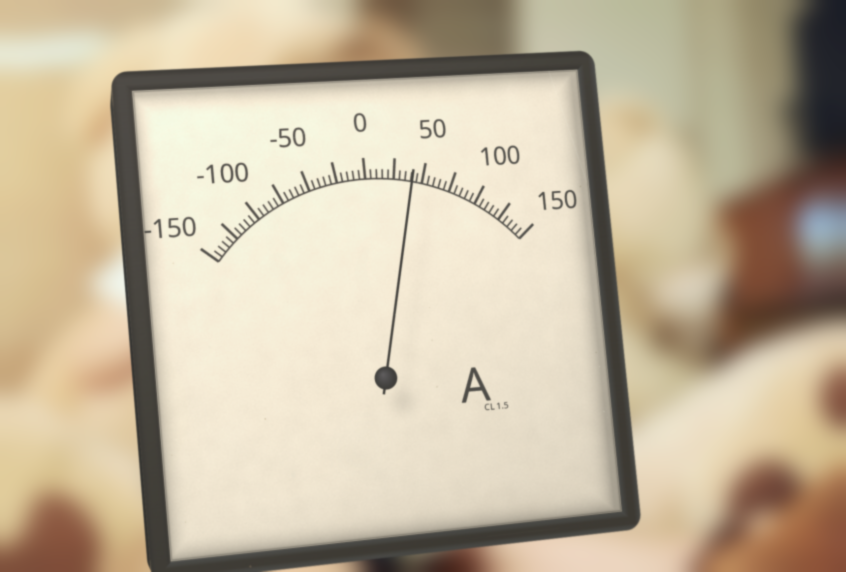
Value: 40,A
